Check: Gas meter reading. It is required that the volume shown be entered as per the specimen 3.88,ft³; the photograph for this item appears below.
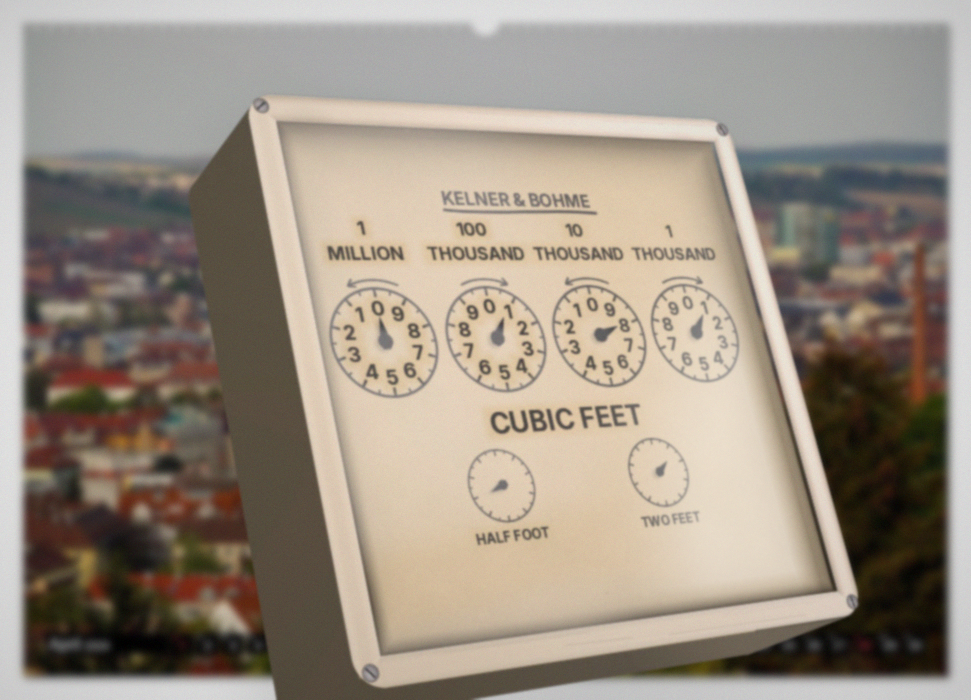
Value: 8100,ft³
